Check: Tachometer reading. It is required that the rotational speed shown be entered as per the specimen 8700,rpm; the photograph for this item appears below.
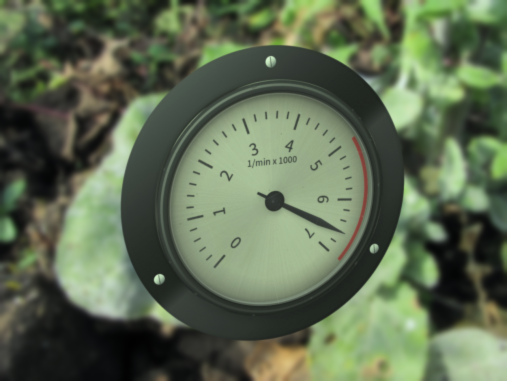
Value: 6600,rpm
